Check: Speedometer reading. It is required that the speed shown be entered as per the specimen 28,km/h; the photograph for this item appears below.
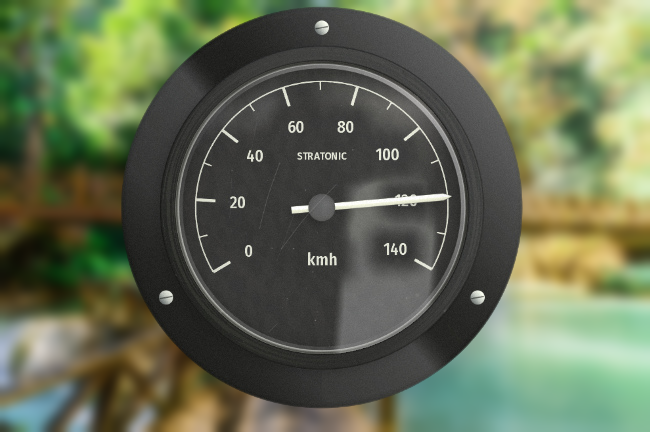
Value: 120,km/h
